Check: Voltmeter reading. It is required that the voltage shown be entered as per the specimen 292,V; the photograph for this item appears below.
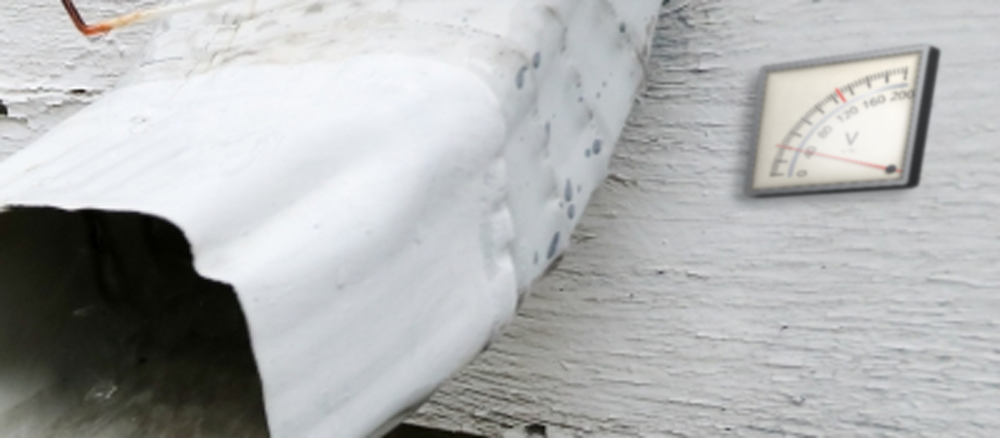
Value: 40,V
